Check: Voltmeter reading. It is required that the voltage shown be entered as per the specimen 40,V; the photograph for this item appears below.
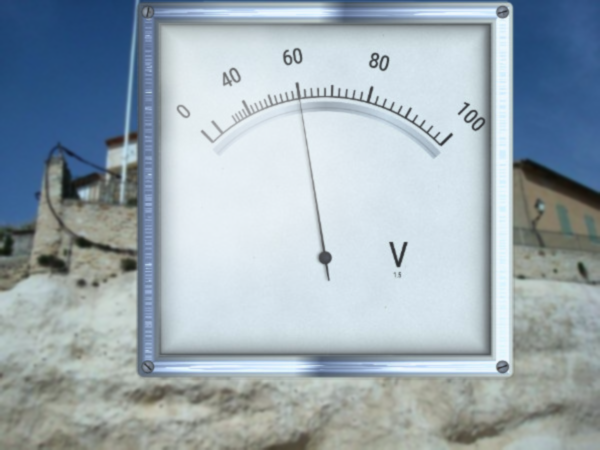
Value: 60,V
